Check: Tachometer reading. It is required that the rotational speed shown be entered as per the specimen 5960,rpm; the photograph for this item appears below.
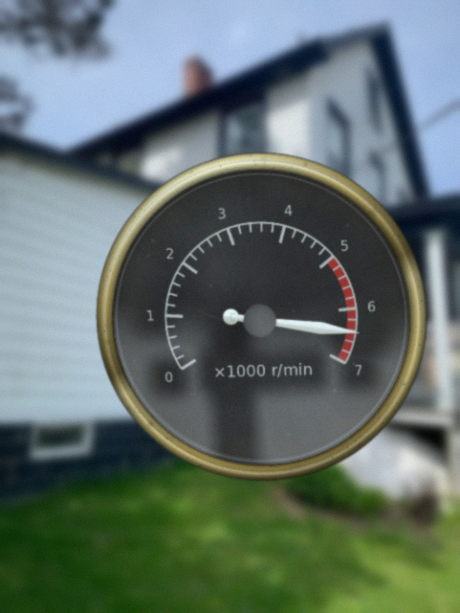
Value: 6400,rpm
